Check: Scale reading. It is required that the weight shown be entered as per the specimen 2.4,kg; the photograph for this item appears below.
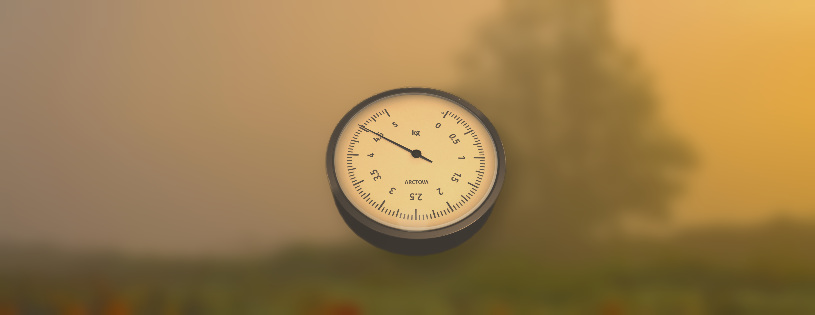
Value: 4.5,kg
